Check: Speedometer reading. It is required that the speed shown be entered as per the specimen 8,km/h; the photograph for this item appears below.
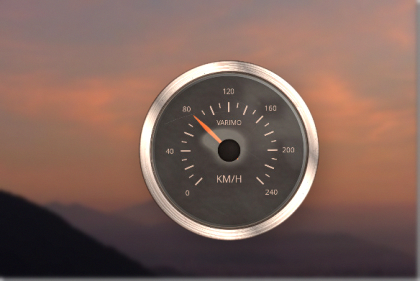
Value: 80,km/h
